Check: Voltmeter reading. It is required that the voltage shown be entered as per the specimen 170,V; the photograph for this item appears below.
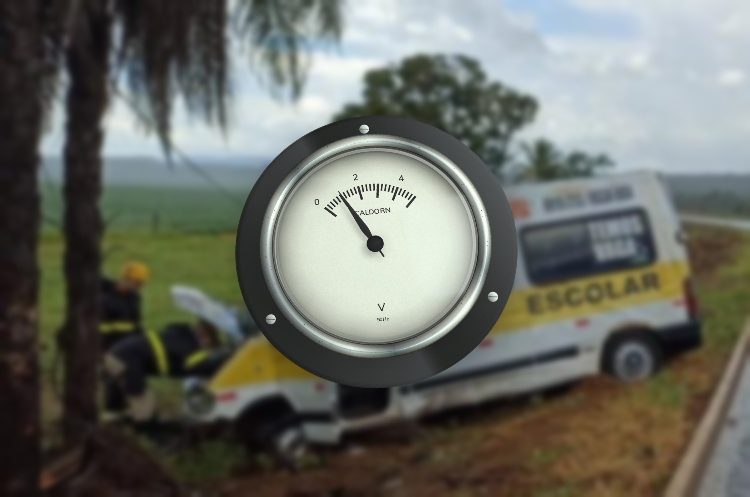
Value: 1,V
